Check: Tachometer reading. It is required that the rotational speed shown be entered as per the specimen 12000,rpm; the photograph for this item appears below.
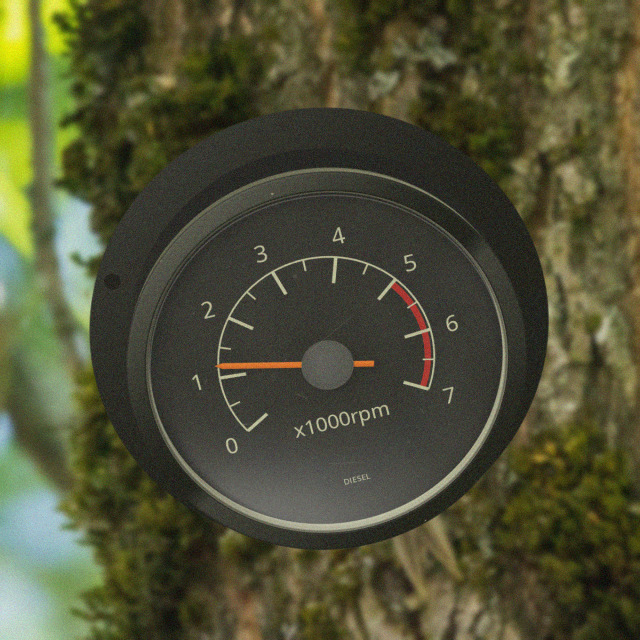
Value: 1250,rpm
